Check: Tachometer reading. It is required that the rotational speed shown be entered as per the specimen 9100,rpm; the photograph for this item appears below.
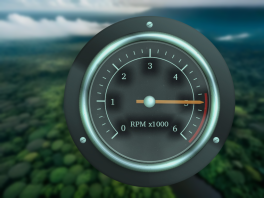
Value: 5000,rpm
